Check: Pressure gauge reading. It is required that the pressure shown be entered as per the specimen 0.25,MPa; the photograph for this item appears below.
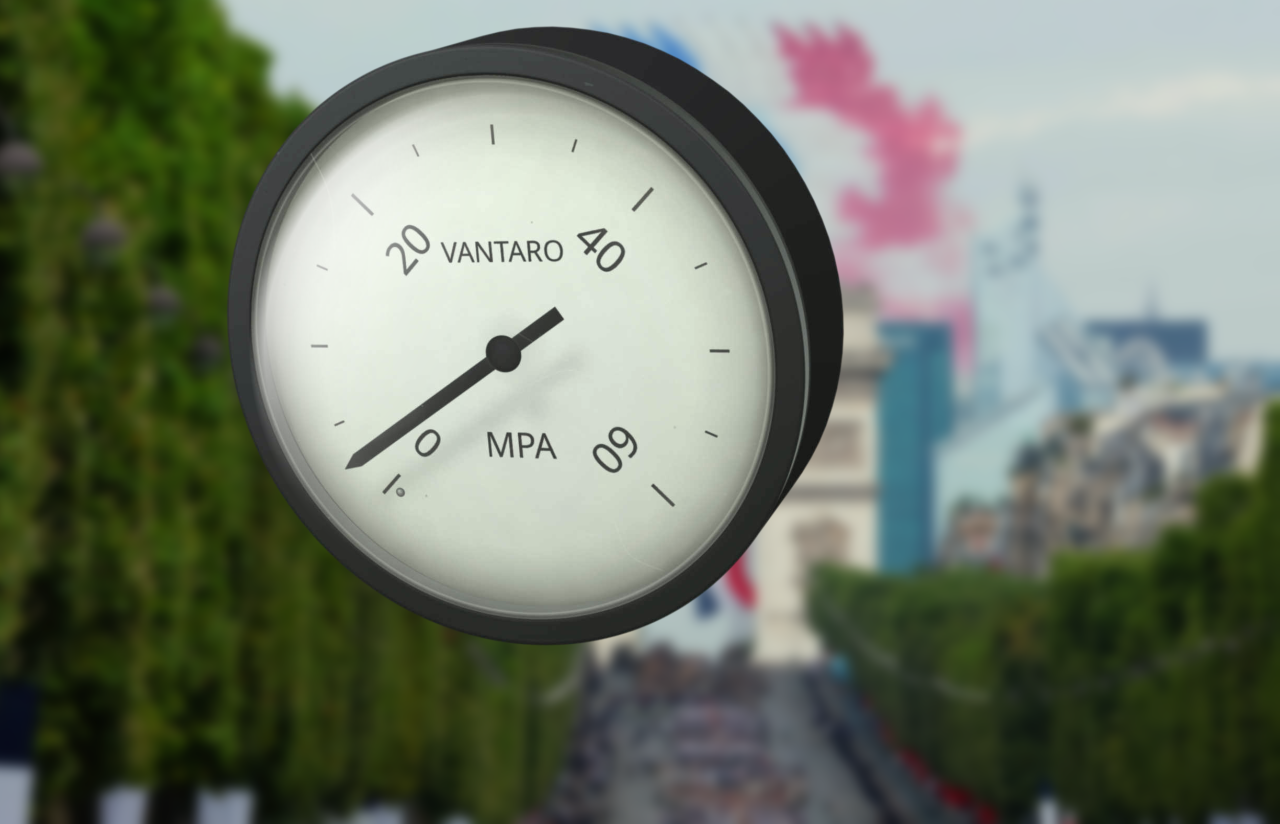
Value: 2.5,MPa
